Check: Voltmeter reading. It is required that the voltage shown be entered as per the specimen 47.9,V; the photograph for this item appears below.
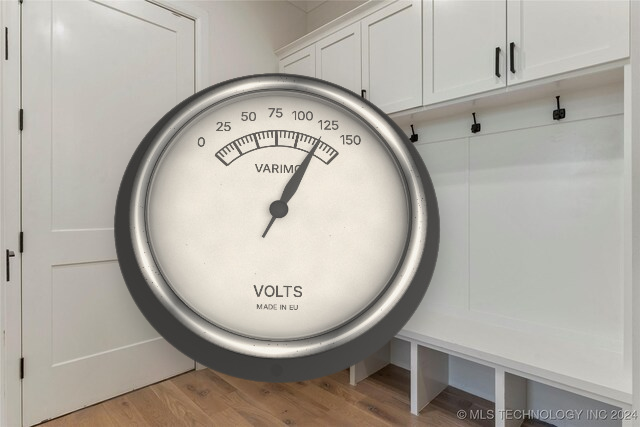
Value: 125,V
